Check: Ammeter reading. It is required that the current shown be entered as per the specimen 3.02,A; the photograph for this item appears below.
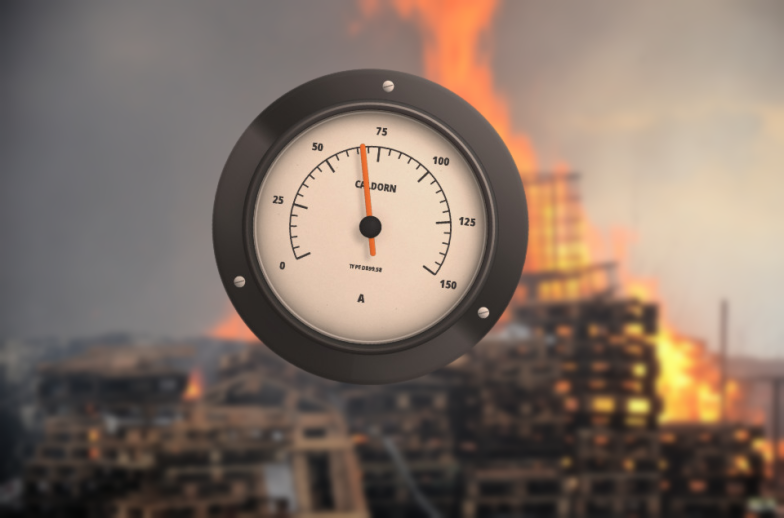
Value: 67.5,A
